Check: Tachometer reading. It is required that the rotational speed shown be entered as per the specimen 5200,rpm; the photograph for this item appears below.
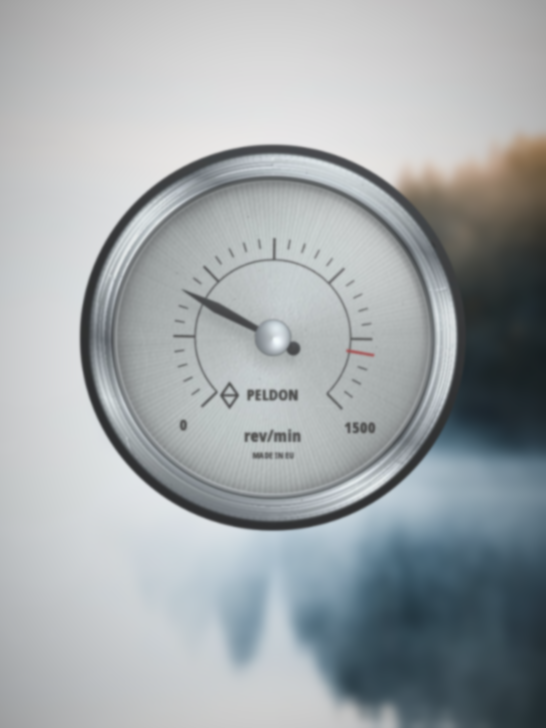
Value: 400,rpm
